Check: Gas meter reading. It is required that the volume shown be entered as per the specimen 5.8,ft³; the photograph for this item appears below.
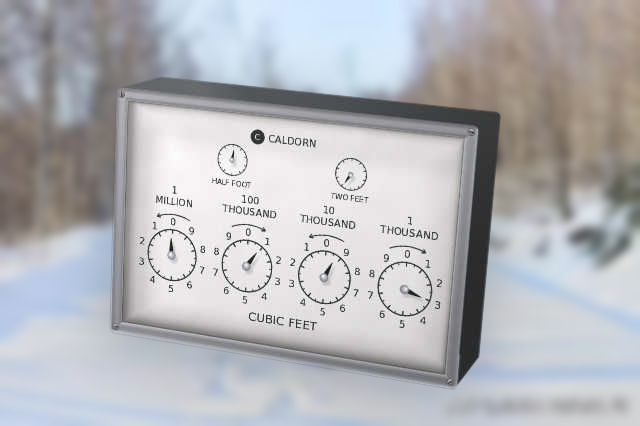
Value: 9300,ft³
